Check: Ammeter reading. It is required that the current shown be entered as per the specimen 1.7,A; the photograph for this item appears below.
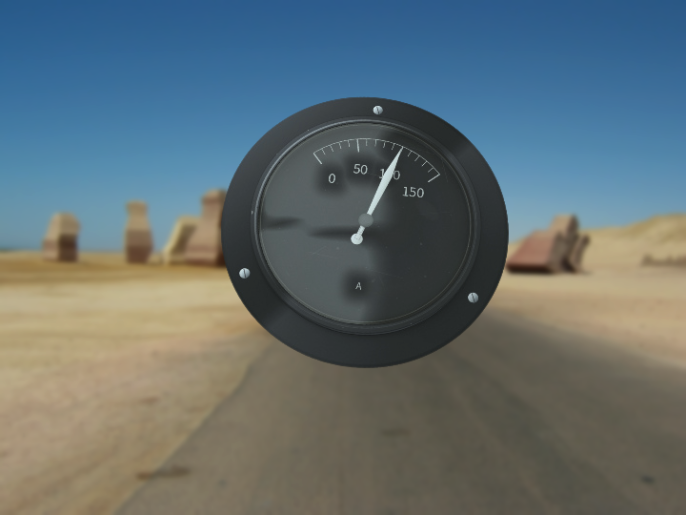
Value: 100,A
